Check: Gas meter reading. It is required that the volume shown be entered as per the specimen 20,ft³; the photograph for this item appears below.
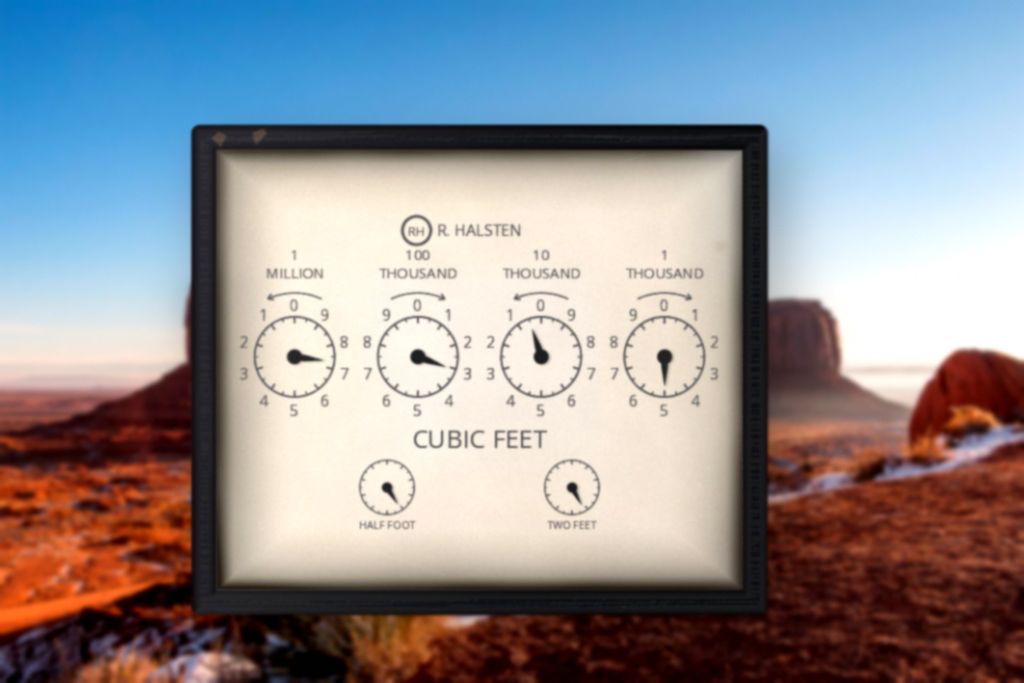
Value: 730500,ft³
